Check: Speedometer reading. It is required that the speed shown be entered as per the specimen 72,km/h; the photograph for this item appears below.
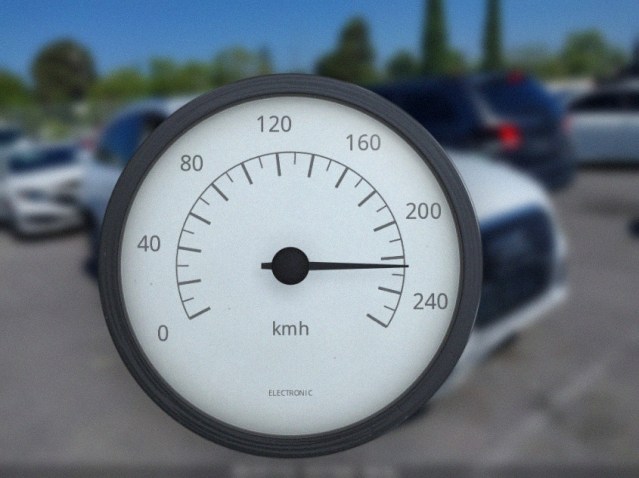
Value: 225,km/h
